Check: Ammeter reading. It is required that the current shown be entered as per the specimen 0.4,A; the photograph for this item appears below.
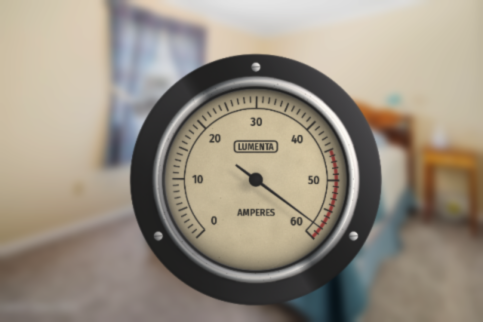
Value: 58,A
